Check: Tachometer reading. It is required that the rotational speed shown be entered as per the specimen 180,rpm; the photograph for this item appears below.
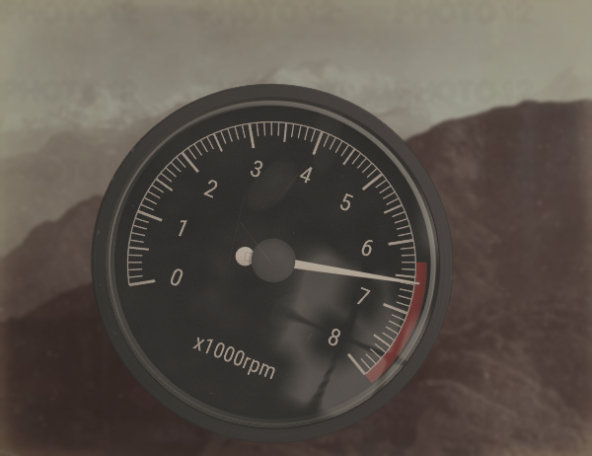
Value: 6600,rpm
